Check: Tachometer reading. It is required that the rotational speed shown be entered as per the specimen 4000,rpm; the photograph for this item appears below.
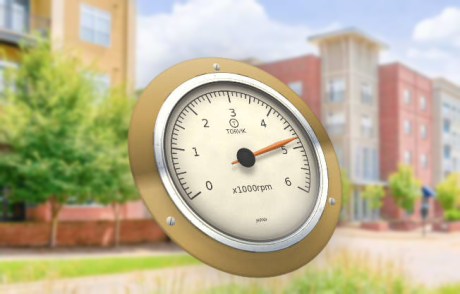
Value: 4800,rpm
